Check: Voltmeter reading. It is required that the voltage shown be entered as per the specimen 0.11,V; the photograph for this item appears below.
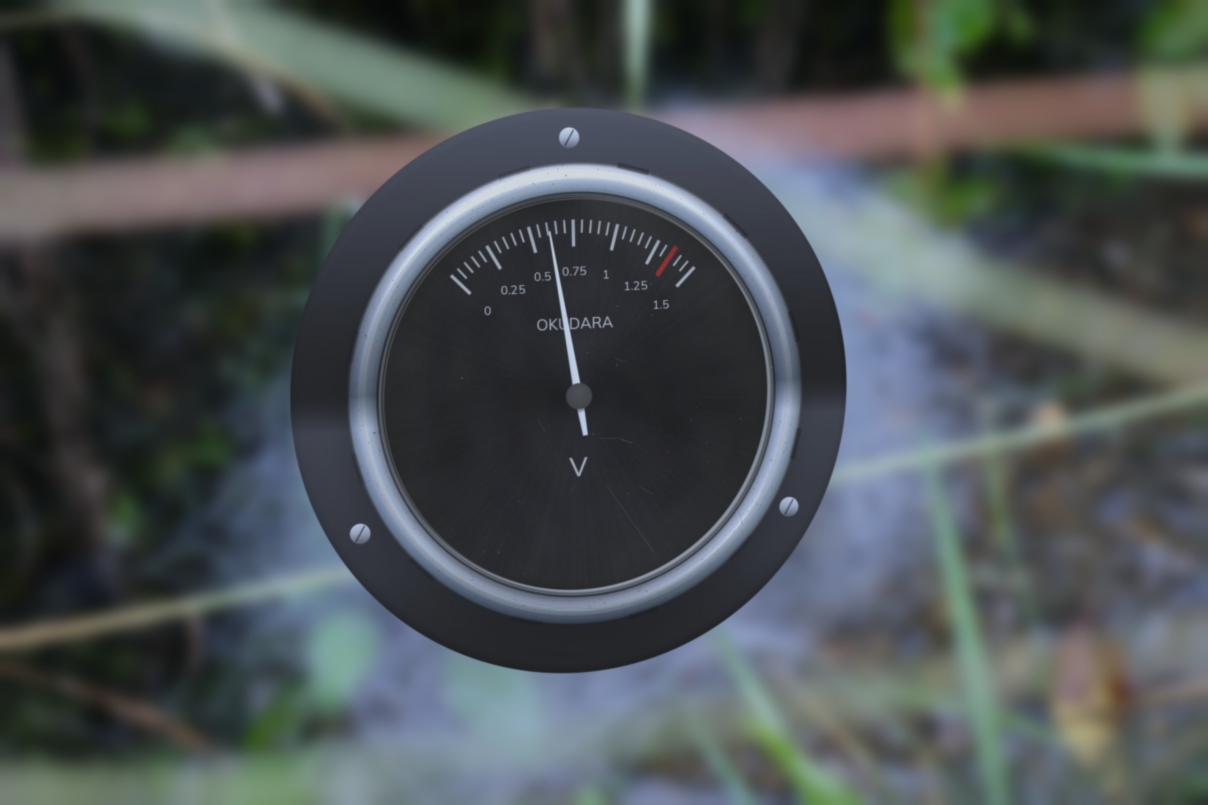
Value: 0.6,V
